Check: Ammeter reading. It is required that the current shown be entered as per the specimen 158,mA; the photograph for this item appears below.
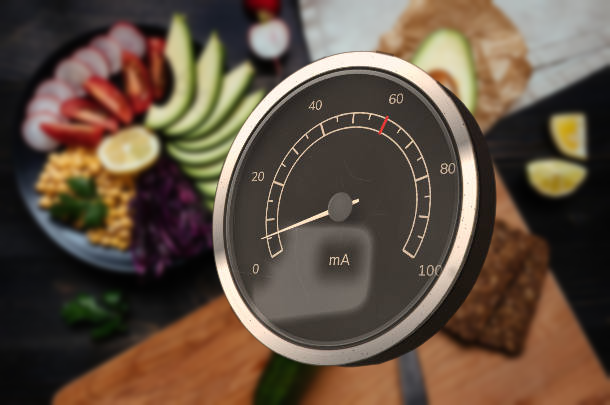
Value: 5,mA
